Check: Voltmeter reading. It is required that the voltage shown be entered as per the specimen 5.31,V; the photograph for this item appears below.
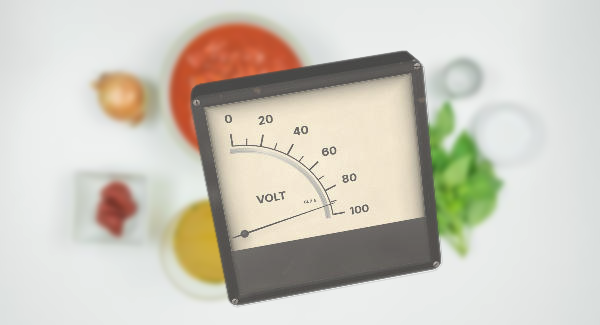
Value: 90,V
